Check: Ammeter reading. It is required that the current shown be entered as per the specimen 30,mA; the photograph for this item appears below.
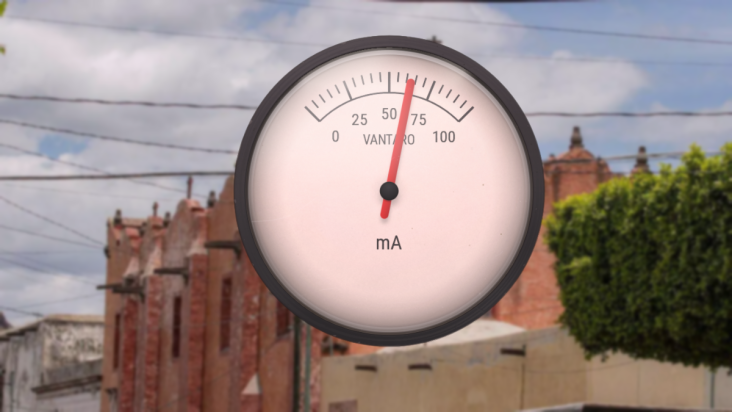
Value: 62.5,mA
